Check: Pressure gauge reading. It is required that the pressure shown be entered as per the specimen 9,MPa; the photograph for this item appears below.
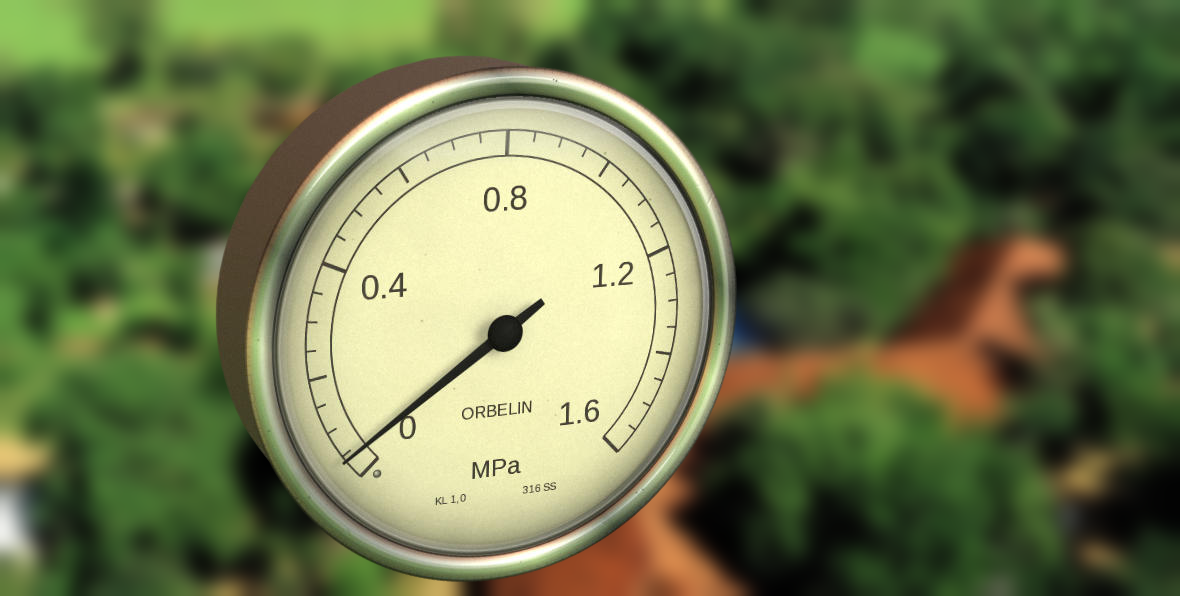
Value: 0.05,MPa
